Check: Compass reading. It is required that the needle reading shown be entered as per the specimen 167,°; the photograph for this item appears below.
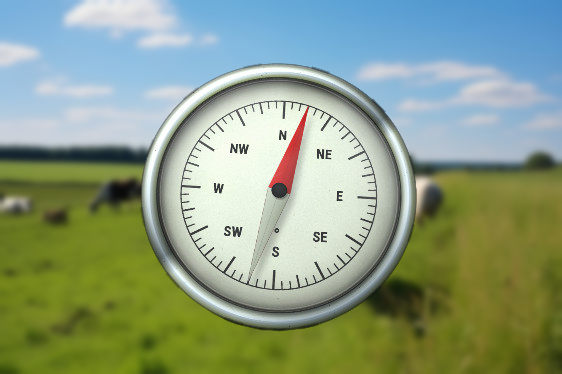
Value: 15,°
